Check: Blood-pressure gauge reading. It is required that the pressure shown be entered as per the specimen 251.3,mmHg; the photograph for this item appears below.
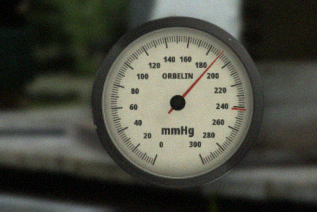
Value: 190,mmHg
